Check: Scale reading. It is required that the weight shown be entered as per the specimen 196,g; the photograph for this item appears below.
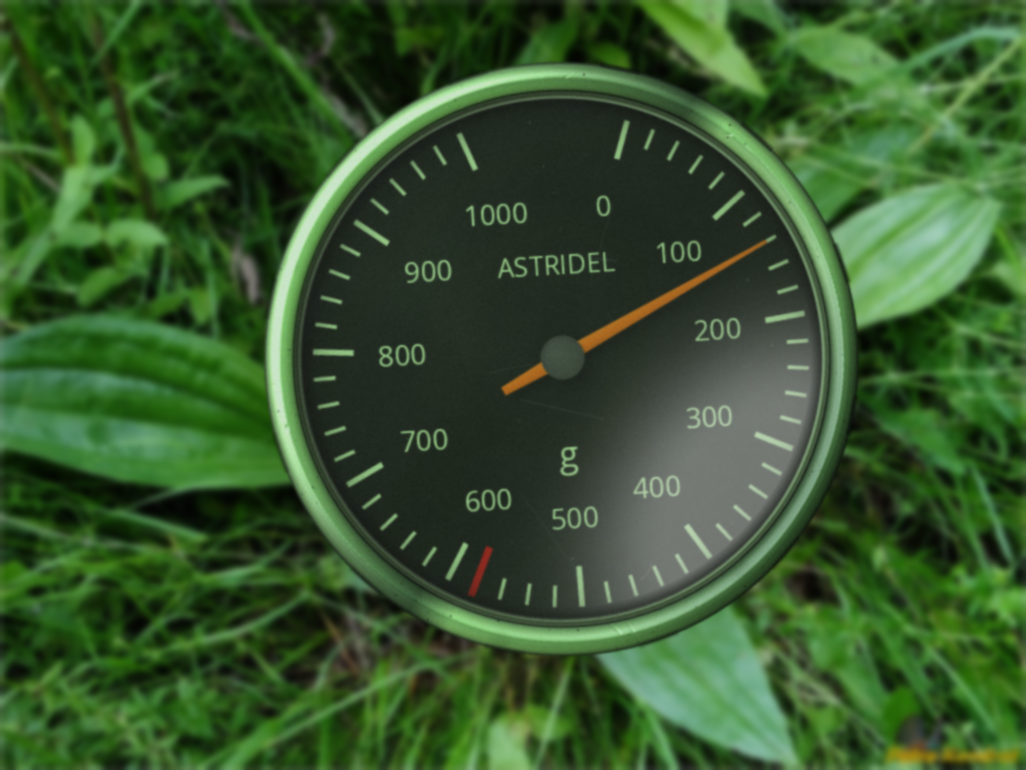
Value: 140,g
